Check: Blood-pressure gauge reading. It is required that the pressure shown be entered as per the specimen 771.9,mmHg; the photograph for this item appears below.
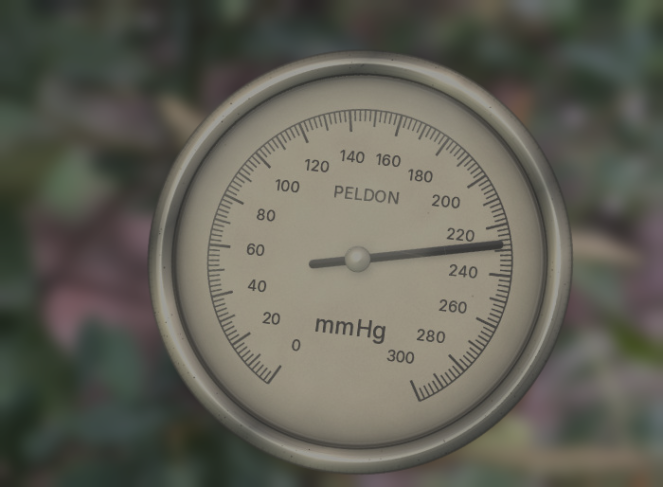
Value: 228,mmHg
